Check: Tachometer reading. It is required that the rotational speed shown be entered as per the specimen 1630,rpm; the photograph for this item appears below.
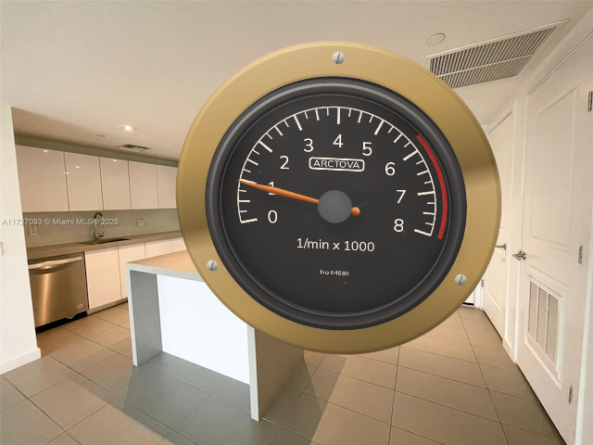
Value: 1000,rpm
